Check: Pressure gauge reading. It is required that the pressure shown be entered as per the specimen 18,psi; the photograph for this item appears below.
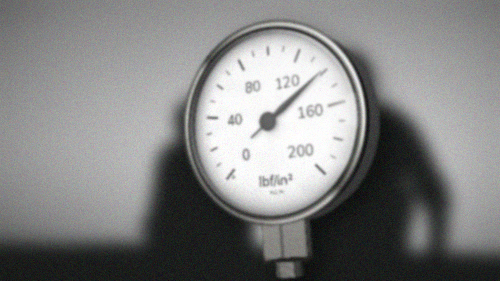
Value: 140,psi
